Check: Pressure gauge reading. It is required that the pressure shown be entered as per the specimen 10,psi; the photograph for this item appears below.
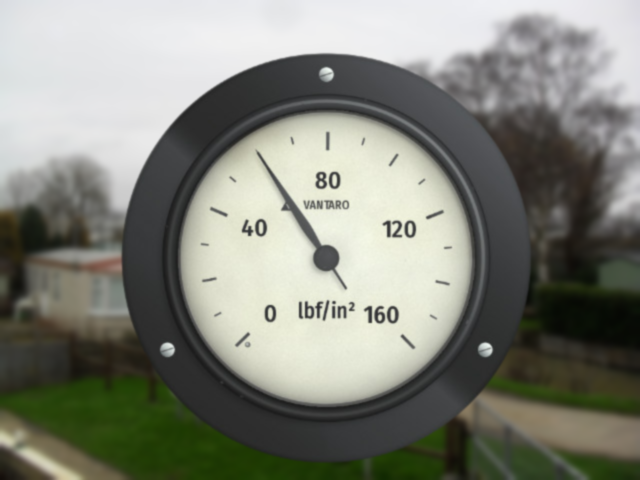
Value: 60,psi
